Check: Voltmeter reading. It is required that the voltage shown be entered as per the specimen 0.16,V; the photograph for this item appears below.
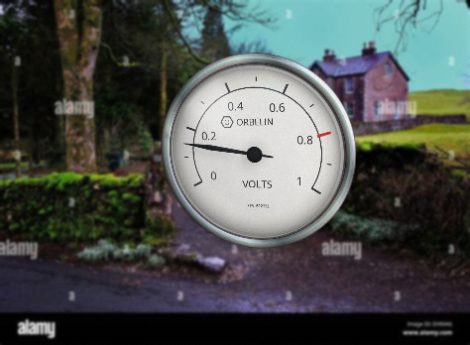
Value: 0.15,V
